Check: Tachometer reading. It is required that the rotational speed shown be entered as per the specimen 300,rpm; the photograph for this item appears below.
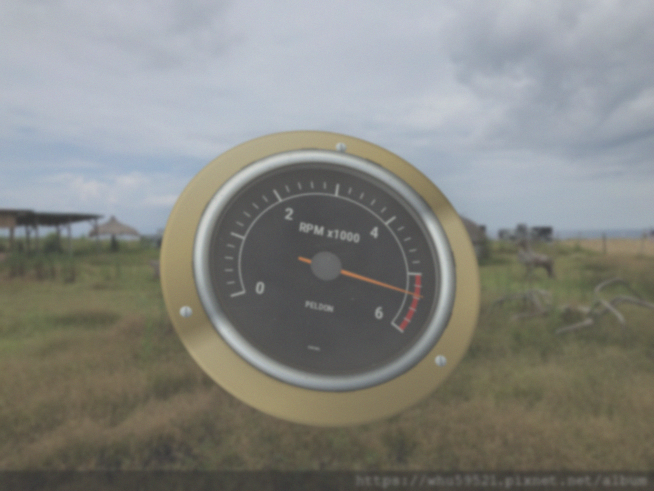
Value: 5400,rpm
